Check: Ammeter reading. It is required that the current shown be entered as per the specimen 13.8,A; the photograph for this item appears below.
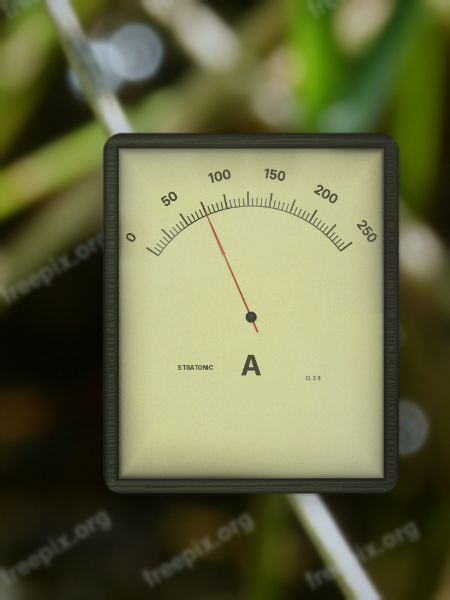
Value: 75,A
